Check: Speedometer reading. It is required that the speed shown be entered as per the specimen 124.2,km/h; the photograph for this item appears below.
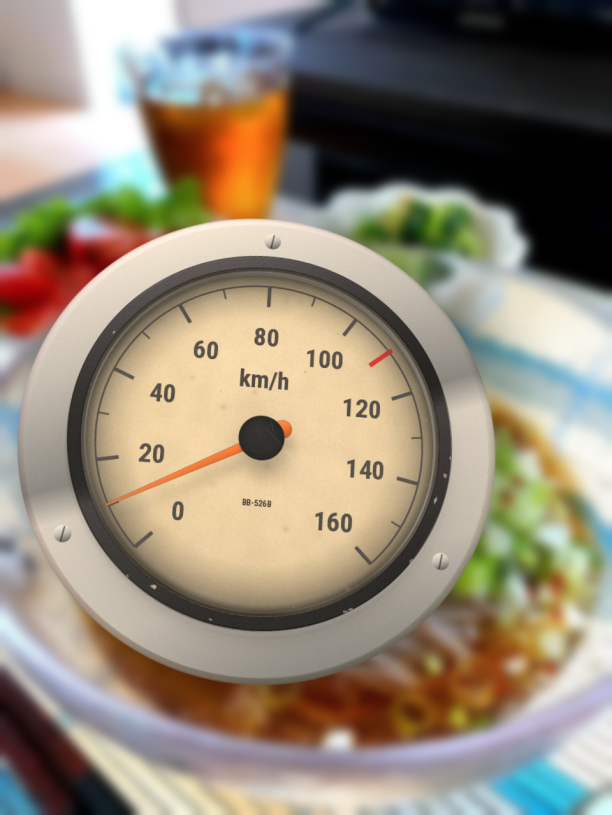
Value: 10,km/h
